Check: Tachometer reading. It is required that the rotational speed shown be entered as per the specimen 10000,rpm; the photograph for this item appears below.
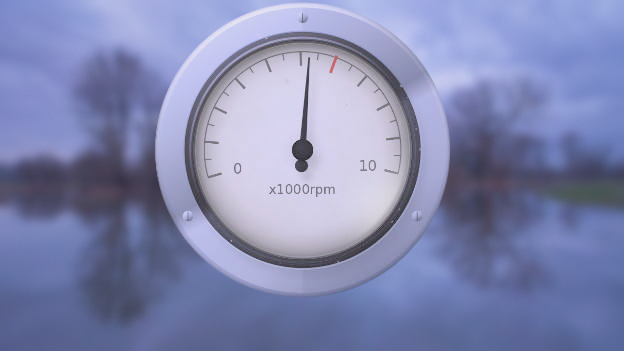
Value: 5250,rpm
